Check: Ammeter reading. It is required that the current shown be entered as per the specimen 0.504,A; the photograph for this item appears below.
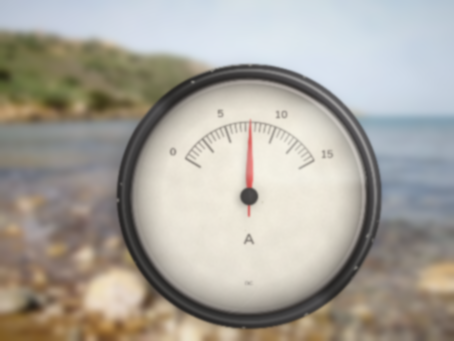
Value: 7.5,A
